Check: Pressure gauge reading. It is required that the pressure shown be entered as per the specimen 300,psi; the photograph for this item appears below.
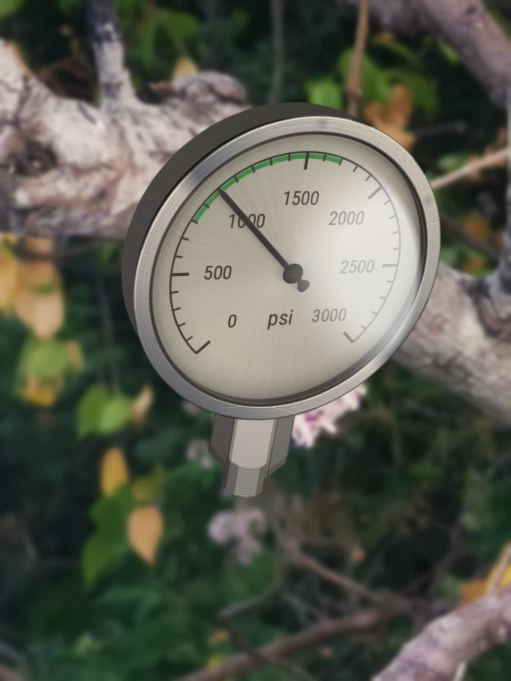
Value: 1000,psi
